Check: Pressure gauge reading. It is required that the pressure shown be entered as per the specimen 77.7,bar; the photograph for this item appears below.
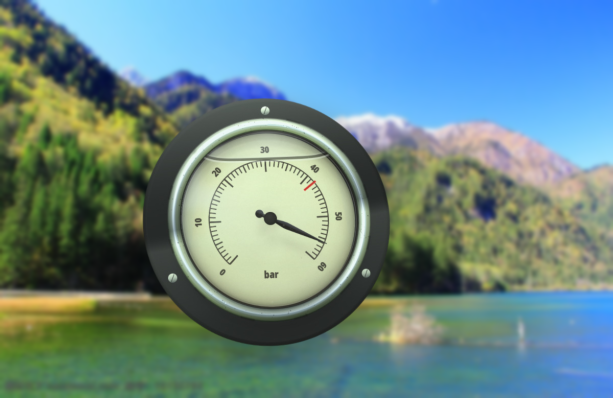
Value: 56,bar
